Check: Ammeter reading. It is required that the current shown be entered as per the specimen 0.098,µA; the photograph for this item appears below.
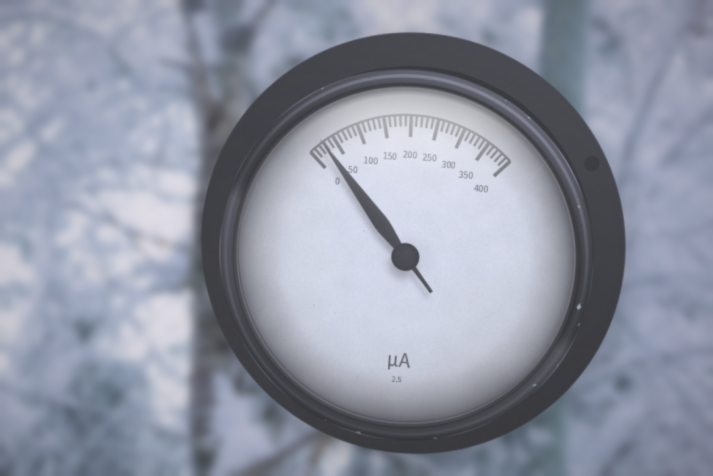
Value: 30,µA
